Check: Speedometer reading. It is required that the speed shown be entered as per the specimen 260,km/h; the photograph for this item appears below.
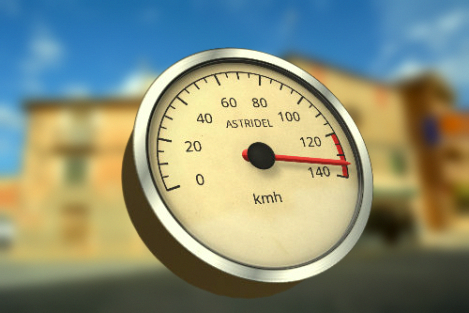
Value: 135,km/h
